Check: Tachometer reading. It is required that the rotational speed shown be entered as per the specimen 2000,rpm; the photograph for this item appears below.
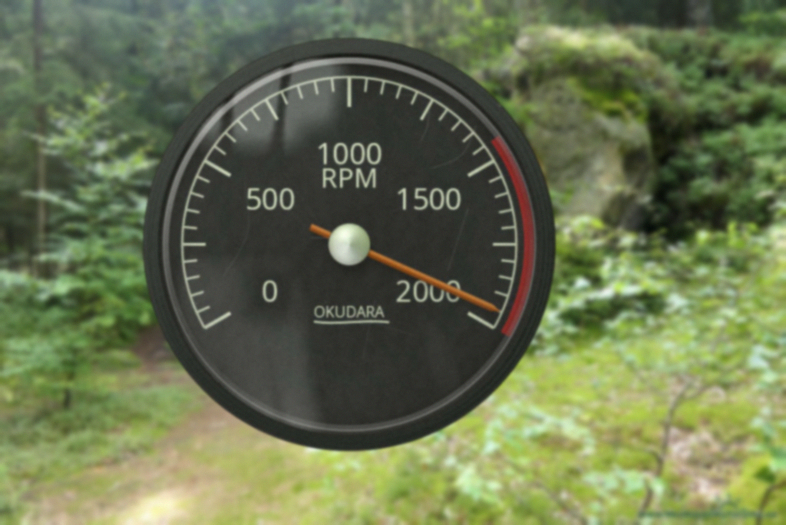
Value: 1950,rpm
